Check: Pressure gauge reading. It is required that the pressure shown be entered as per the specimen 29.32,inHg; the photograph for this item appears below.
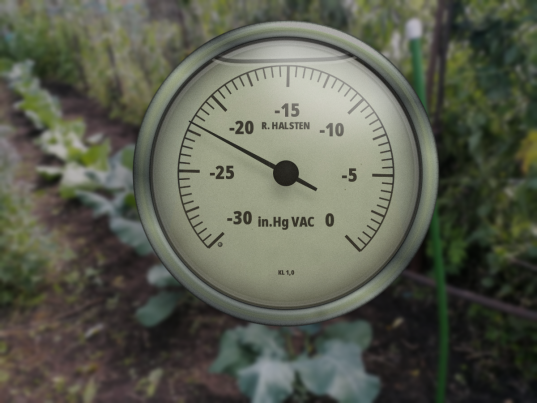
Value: -22,inHg
